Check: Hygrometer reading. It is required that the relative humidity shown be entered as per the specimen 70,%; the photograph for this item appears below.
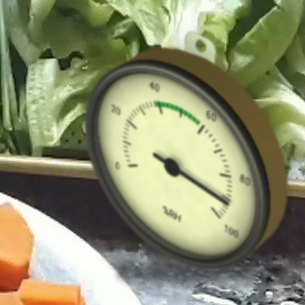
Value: 90,%
